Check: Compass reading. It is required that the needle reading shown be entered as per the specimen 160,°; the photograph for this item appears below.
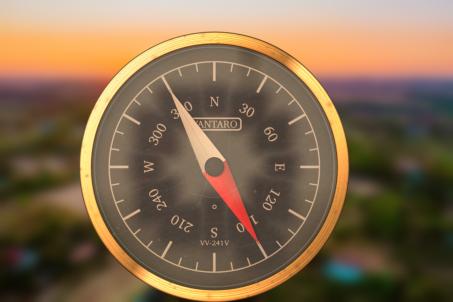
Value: 150,°
